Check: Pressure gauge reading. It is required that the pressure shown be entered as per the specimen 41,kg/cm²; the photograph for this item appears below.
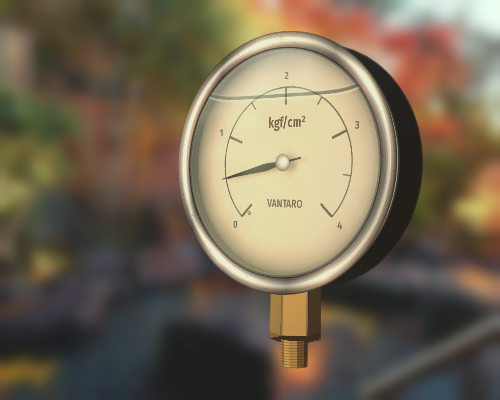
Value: 0.5,kg/cm²
